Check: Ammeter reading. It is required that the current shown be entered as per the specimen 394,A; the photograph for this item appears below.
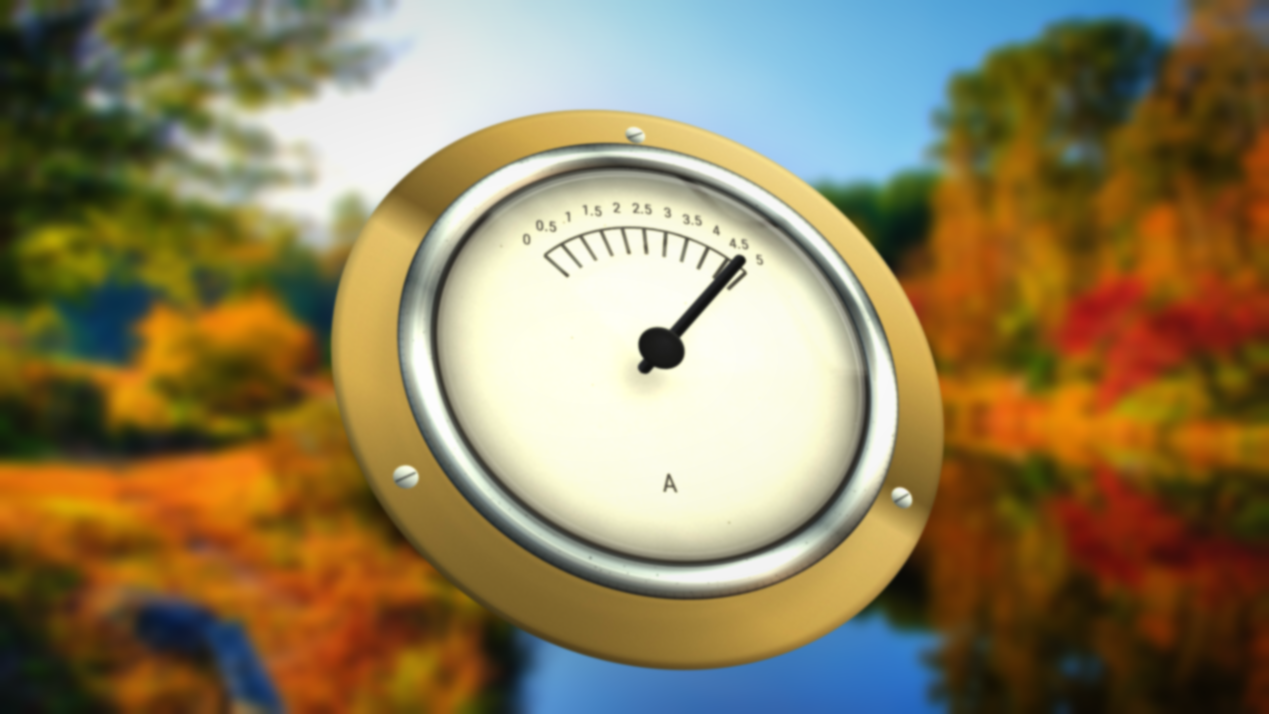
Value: 4.75,A
